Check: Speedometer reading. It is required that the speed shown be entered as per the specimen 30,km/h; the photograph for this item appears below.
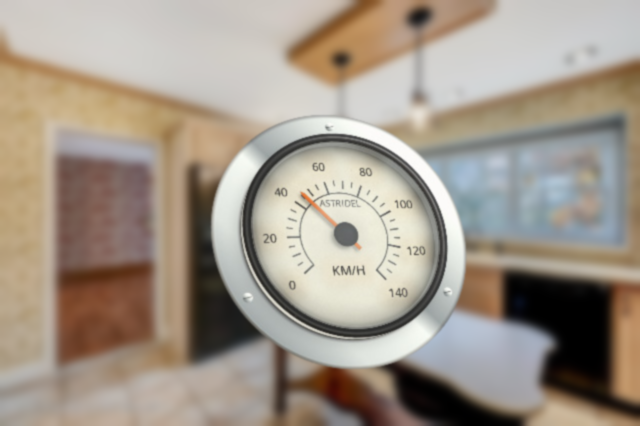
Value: 45,km/h
